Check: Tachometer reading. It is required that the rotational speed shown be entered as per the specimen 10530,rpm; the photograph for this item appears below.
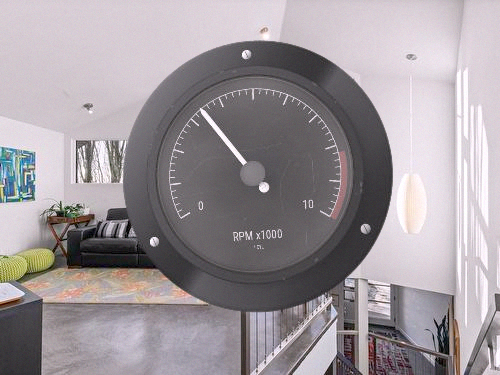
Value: 3400,rpm
